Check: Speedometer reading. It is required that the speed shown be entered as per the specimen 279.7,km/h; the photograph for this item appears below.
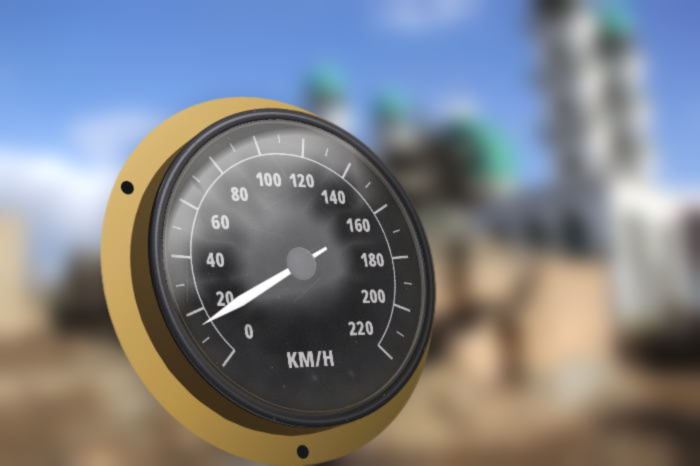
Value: 15,km/h
